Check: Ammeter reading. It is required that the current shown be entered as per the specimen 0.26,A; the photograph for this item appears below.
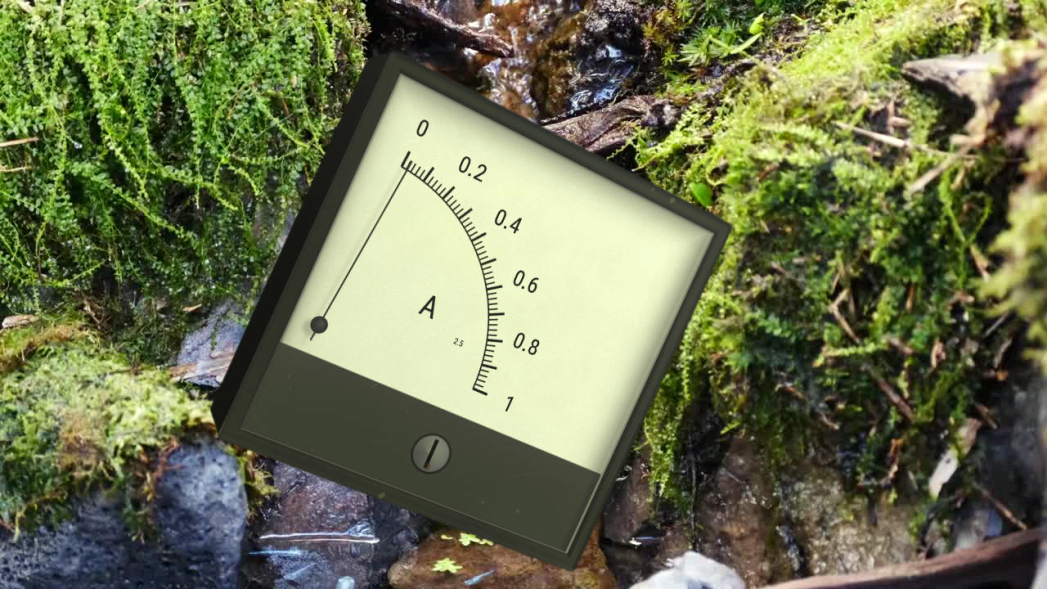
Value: 0.02,A
